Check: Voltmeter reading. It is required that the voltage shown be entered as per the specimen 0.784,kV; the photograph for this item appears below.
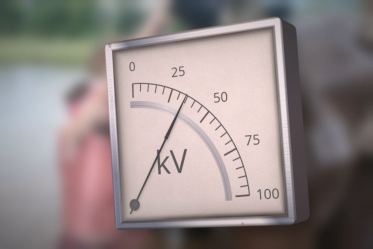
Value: 35,kV
